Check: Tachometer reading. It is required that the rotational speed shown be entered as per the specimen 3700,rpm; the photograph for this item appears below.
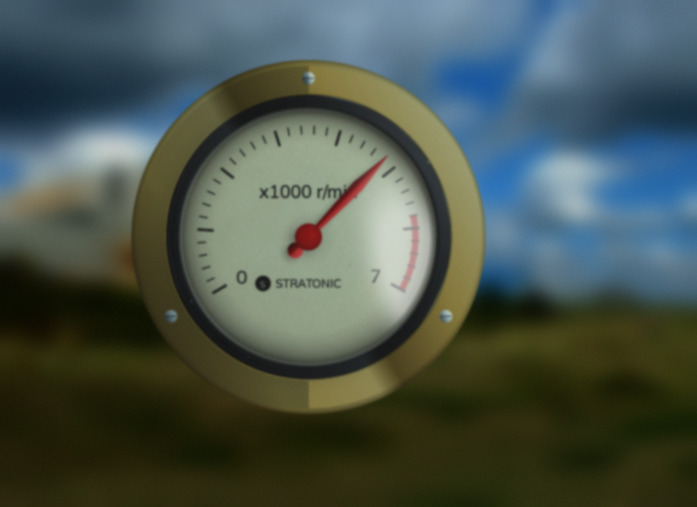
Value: 4800,rpm
